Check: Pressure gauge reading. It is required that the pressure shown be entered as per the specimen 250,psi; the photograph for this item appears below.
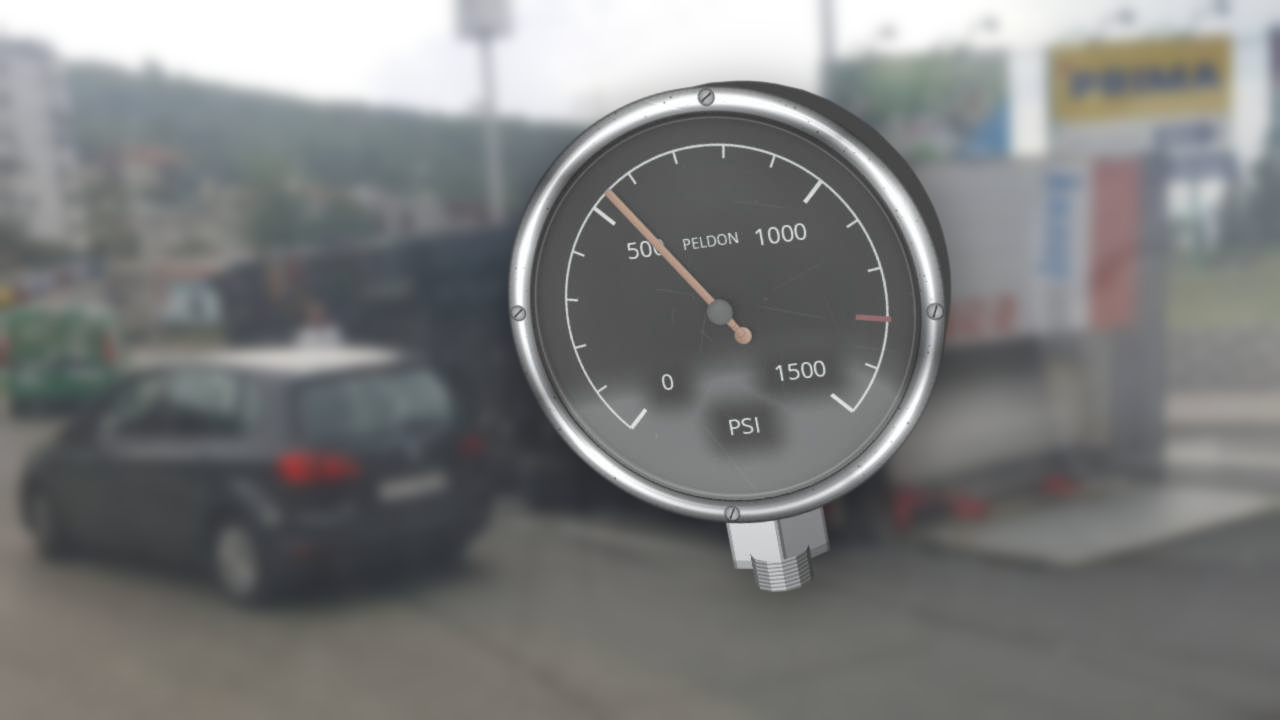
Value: 550,psi
